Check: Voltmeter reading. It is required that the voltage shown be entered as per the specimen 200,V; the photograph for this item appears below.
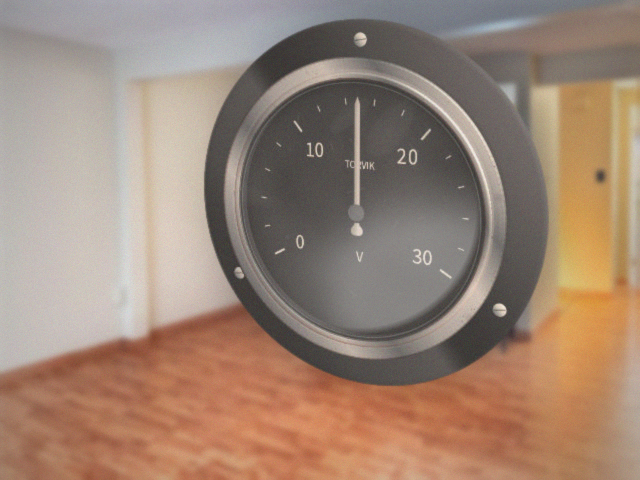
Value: 15,V
